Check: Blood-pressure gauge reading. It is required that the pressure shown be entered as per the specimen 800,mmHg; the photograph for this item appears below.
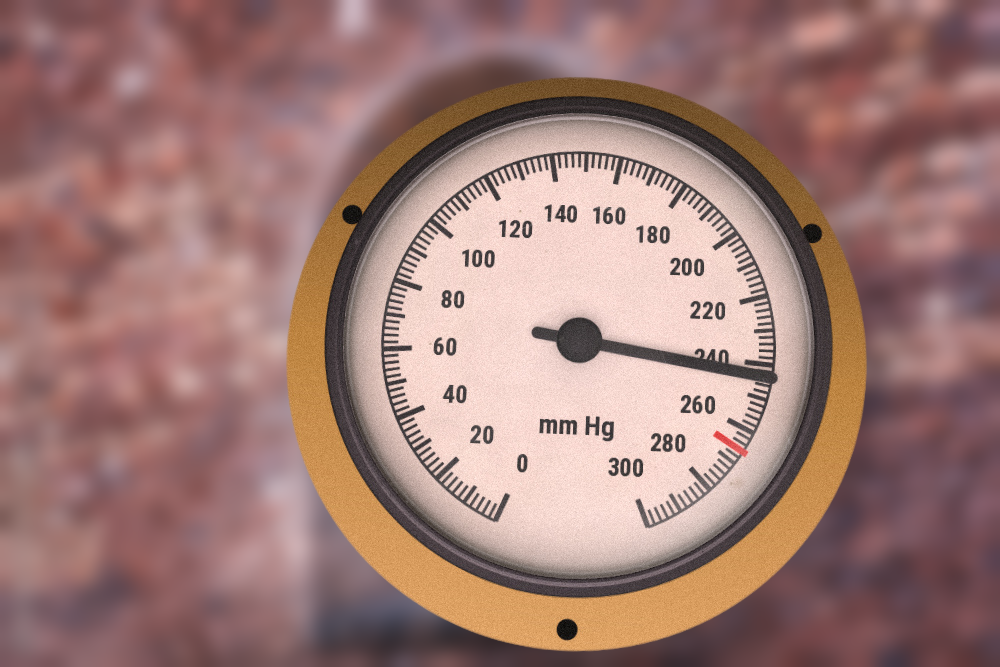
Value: 244,mmHg
